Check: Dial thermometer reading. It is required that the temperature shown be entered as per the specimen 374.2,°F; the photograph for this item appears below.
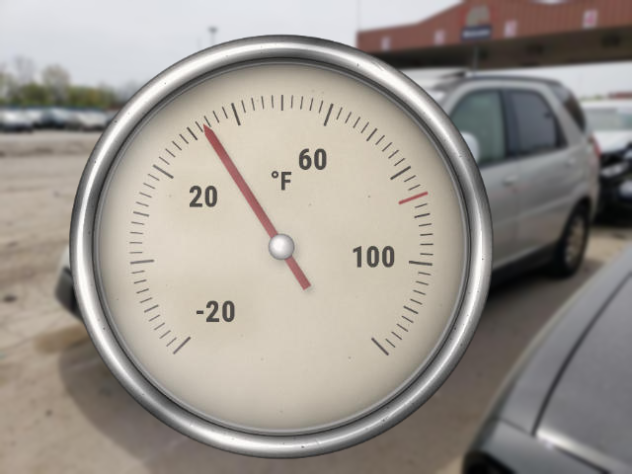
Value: 33,°F
